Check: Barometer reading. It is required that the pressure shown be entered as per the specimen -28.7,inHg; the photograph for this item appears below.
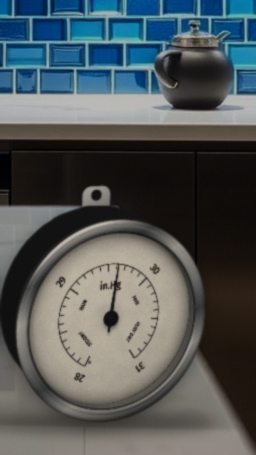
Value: 29.6,inHg
